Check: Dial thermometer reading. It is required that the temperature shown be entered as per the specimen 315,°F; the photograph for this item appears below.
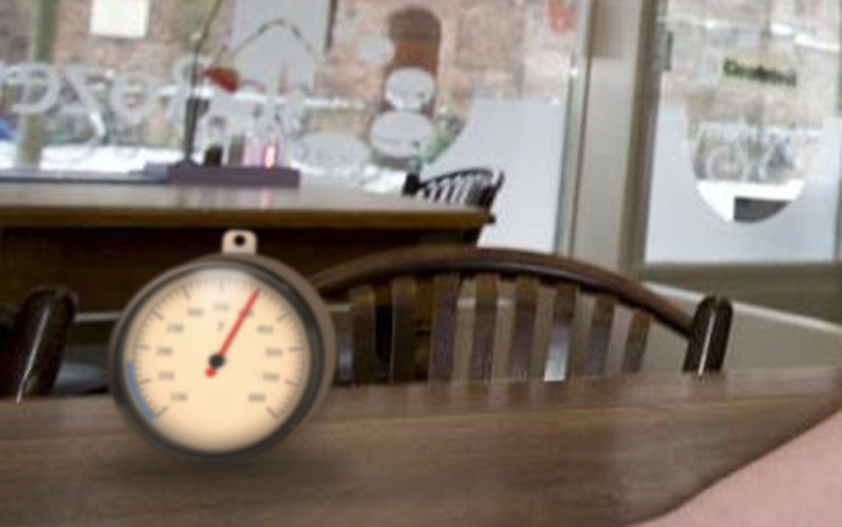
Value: 400,°F
